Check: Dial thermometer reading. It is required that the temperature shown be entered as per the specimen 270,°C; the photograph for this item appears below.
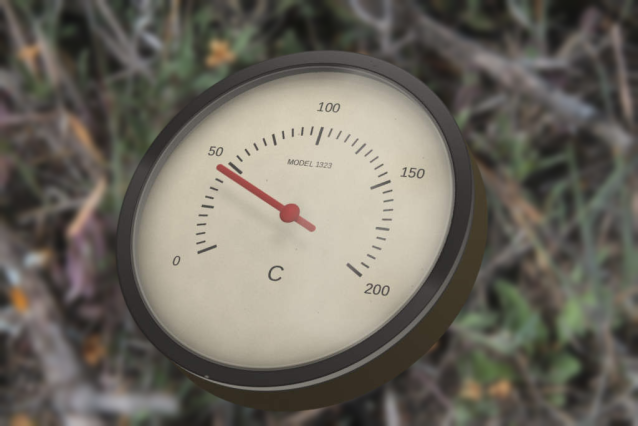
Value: 45,°C
